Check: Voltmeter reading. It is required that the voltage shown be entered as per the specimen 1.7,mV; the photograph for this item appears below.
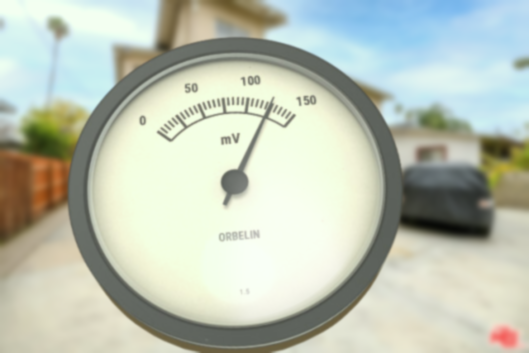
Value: 125,mV
